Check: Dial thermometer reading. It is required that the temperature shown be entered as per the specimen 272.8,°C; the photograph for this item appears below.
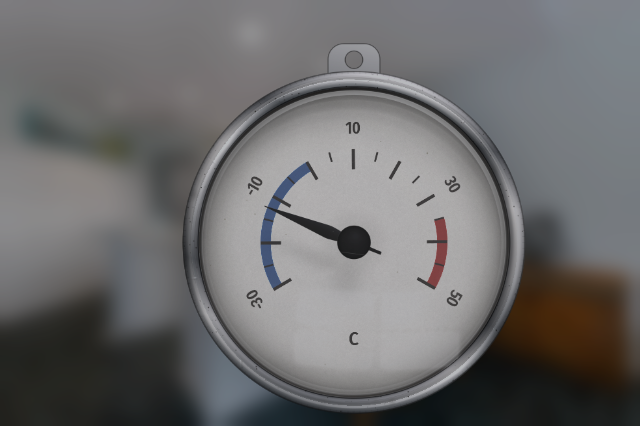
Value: -12.5,°C
